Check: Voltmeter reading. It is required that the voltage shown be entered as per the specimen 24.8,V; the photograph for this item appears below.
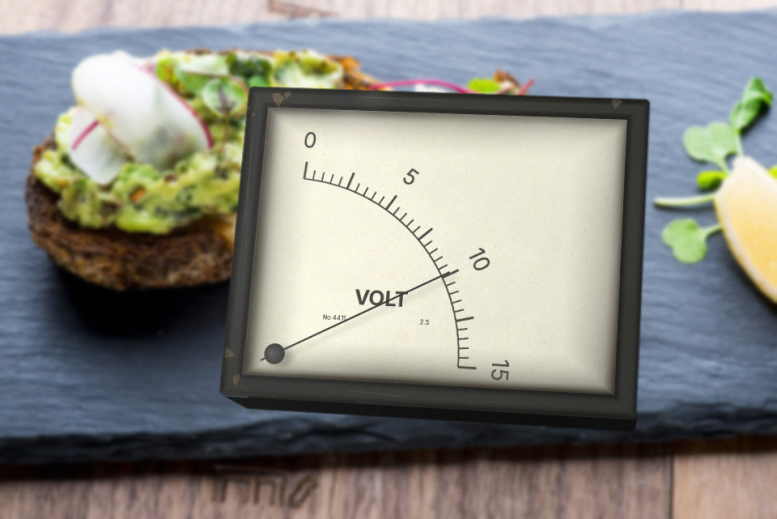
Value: 10,V
